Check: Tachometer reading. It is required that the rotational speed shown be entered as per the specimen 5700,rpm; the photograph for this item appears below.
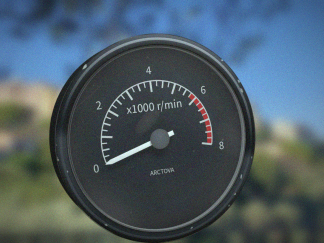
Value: 0,rpm
